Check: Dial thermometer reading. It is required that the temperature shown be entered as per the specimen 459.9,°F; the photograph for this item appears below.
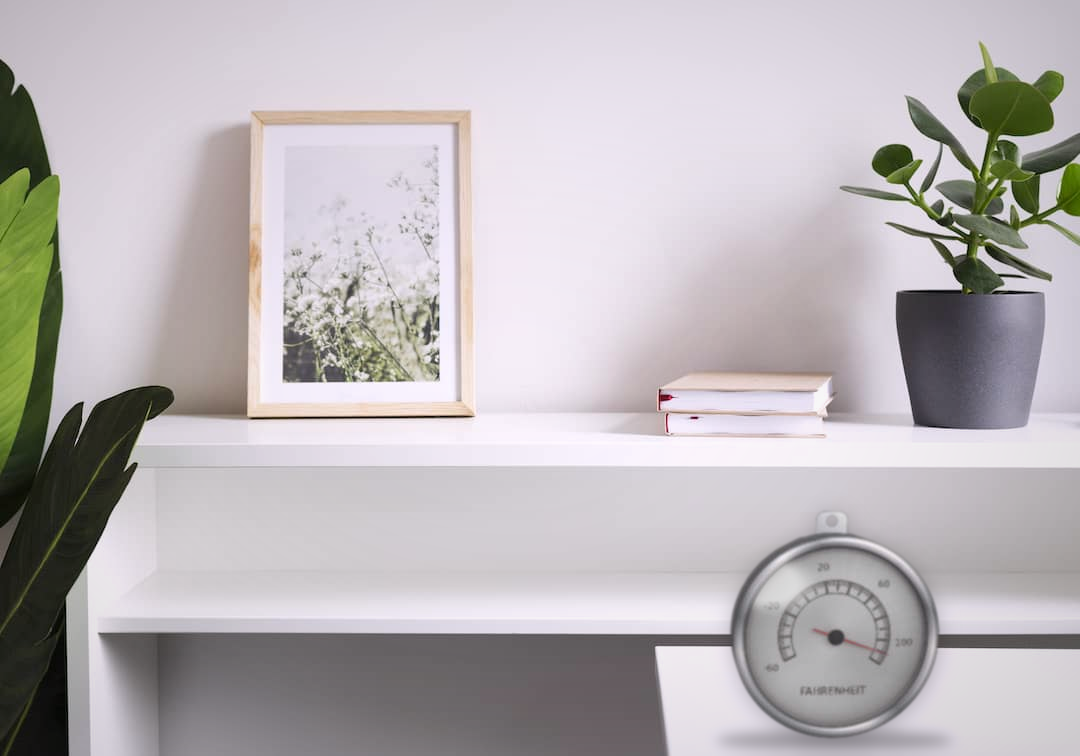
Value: 110,°F
